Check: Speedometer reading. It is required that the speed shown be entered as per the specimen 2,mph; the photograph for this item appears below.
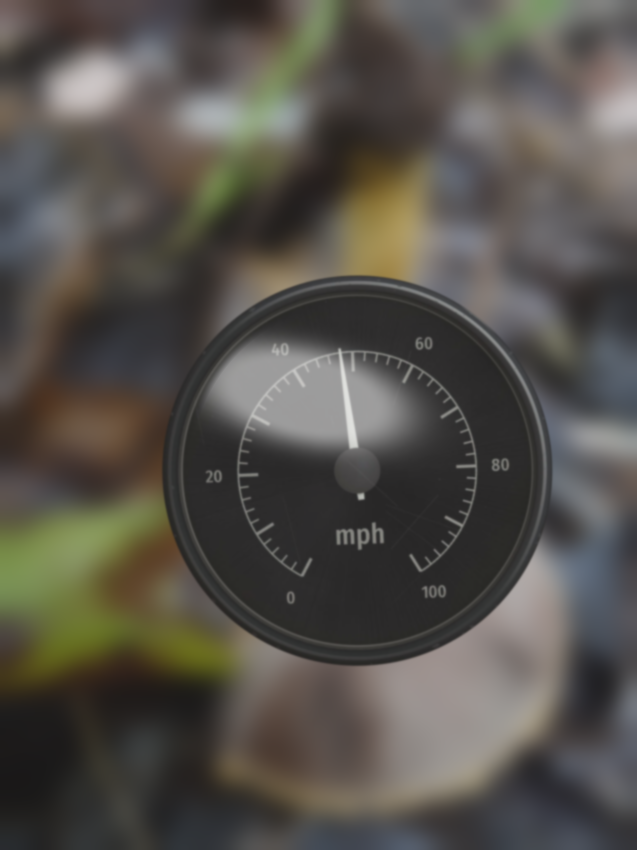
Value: 48,mph
